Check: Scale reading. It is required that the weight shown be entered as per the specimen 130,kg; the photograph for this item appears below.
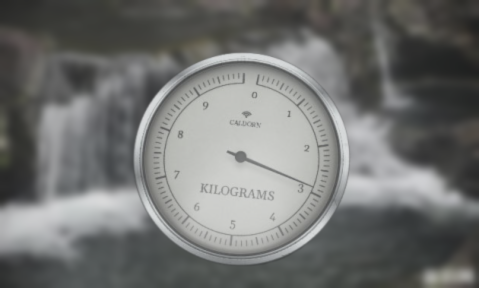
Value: 2.9,kg
